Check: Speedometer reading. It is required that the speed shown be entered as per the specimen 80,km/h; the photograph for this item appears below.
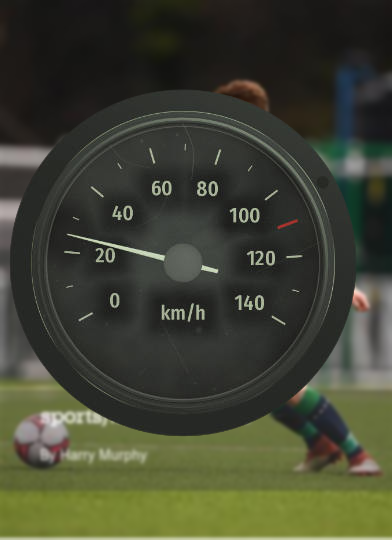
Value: 25,km/h
